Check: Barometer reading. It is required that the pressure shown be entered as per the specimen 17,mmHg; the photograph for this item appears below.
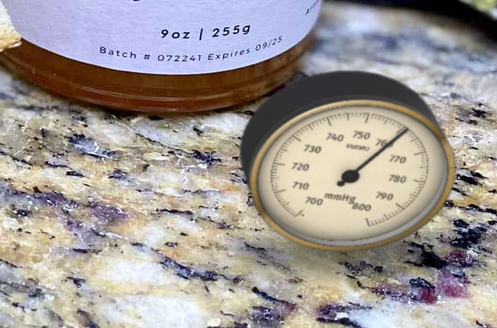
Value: 760,mmHg
